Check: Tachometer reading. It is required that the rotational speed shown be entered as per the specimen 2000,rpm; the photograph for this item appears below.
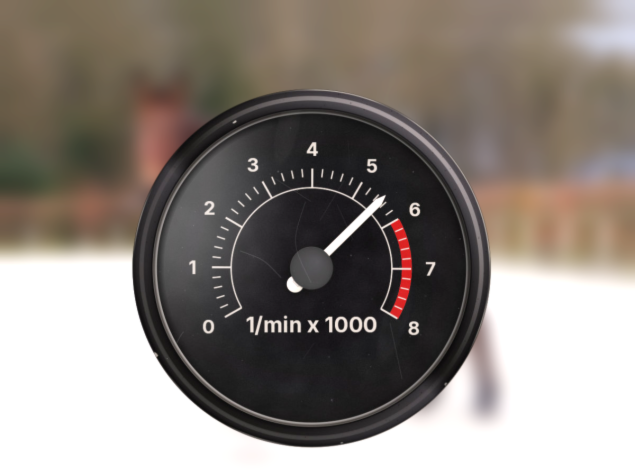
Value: 5500,rpm
